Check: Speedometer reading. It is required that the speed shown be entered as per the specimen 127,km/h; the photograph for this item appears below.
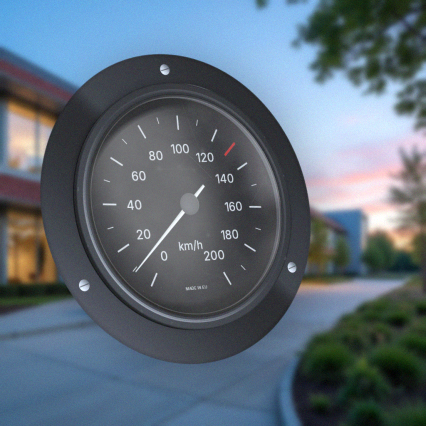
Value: 10,km/h
